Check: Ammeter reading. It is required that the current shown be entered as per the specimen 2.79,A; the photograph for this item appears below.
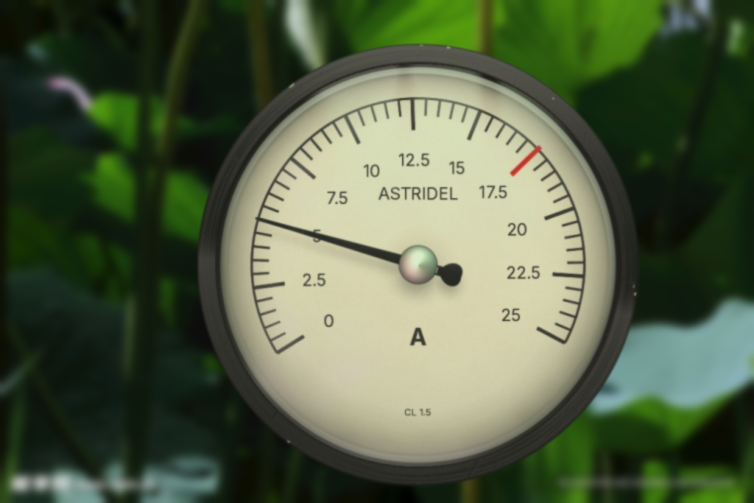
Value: 5,A
